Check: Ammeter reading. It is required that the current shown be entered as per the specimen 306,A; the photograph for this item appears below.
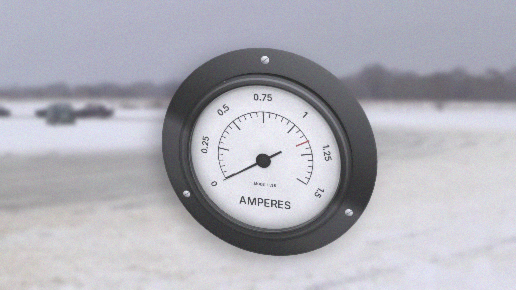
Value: 0,A
